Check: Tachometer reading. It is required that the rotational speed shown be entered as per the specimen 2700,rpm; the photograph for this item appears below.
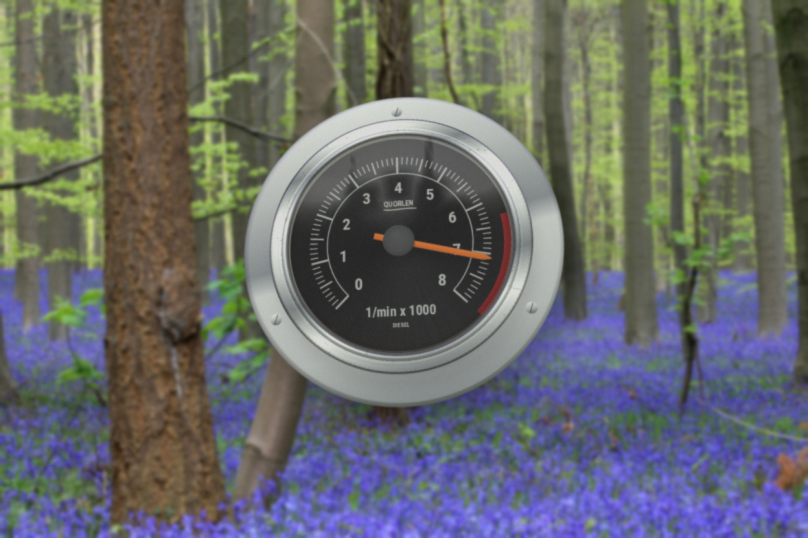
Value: 7100,rpm
